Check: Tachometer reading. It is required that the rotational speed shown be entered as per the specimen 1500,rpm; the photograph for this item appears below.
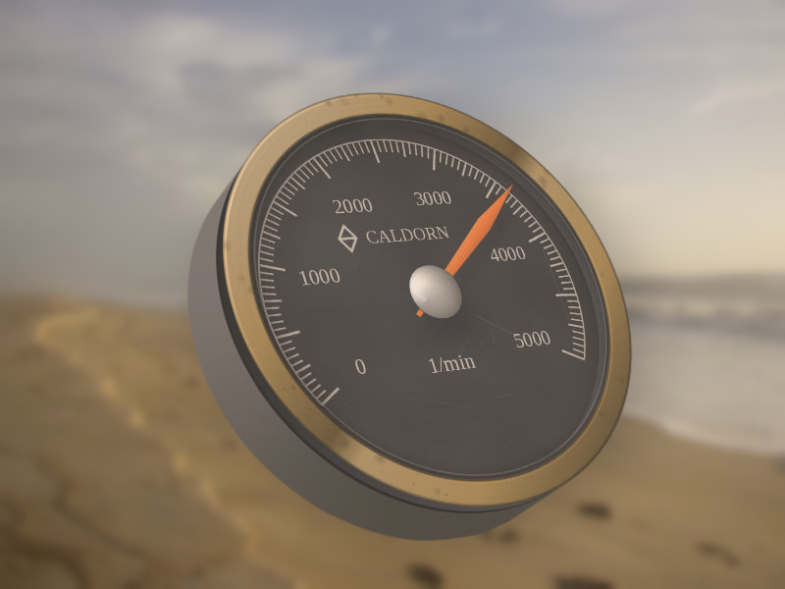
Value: 3600,rpm
